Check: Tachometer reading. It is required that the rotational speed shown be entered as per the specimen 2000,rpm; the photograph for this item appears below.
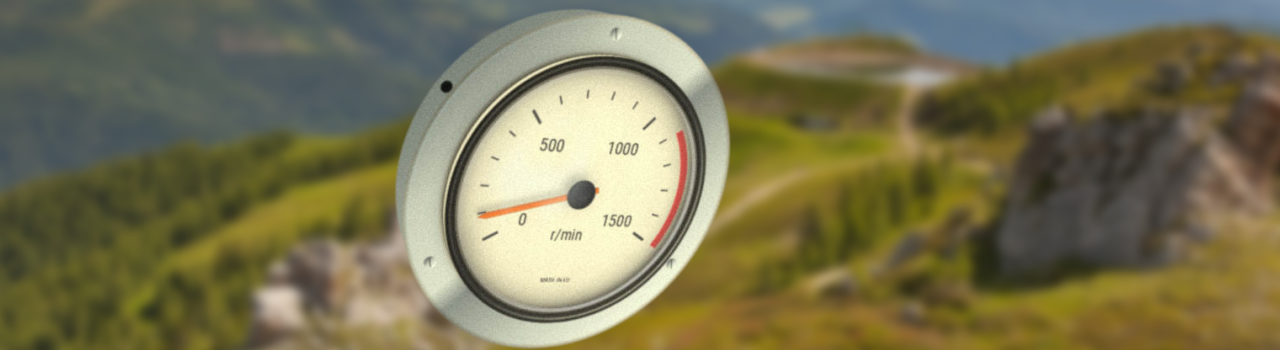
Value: 100,rpm
